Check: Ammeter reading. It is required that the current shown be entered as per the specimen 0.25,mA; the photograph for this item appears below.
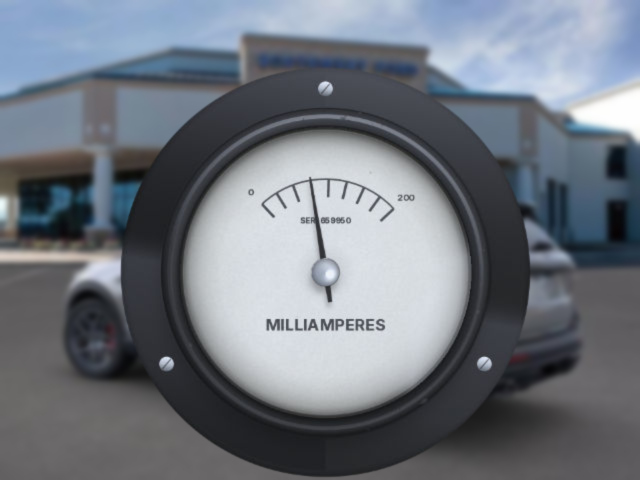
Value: 75,mA
